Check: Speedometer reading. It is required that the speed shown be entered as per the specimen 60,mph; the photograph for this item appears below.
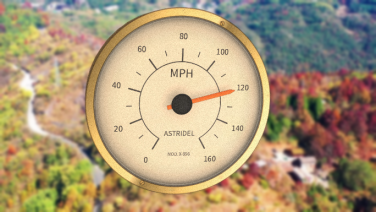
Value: 120,mph
